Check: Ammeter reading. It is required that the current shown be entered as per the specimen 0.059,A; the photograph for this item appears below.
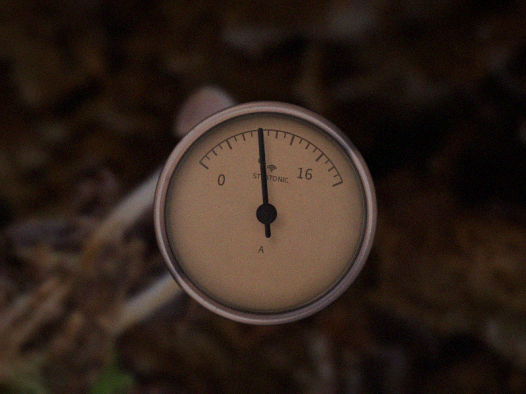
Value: 8,A
